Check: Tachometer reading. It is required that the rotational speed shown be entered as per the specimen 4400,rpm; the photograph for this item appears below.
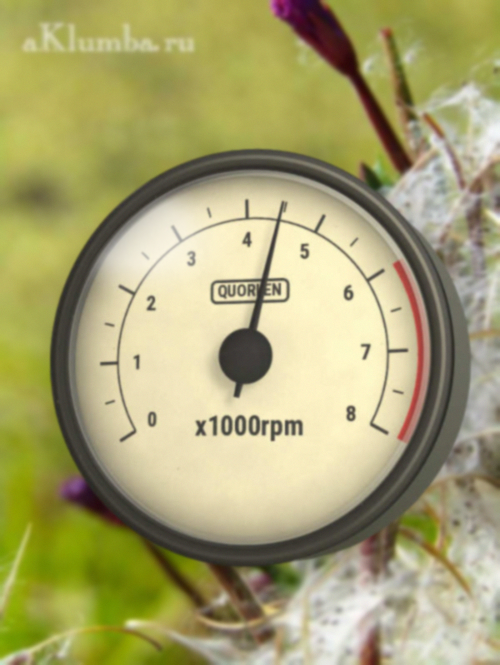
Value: 4500,rpm
